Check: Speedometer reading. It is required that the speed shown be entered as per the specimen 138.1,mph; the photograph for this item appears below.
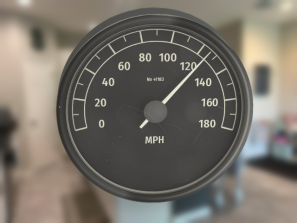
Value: 125,mph
